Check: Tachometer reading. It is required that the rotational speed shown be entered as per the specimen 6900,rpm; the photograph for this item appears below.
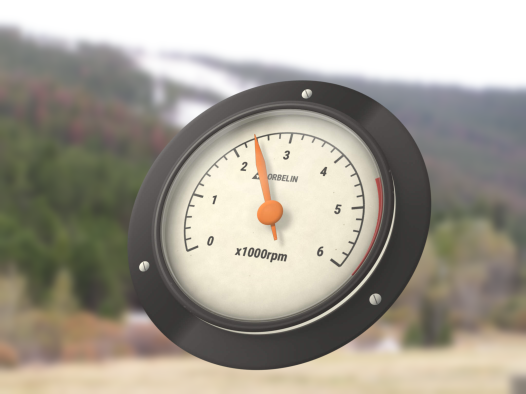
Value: 2400,rpm
